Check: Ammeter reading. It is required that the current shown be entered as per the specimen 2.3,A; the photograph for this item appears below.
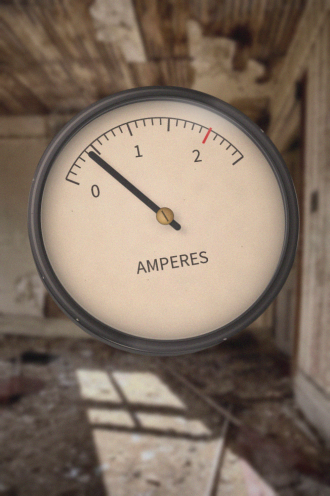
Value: 0.4,A
